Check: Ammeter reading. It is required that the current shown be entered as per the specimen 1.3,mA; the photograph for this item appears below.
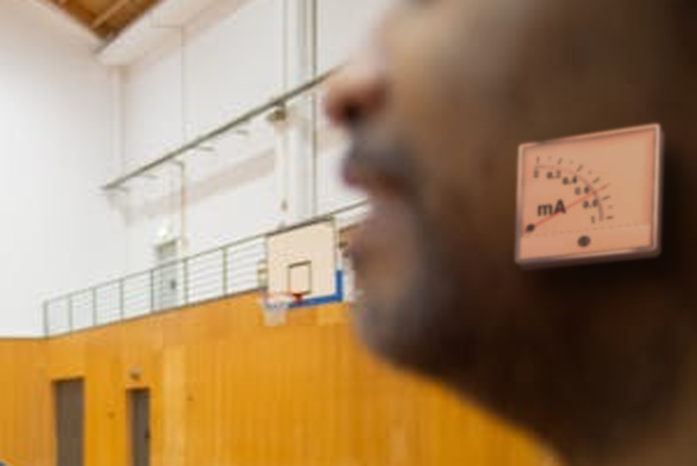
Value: 0.7,mA
